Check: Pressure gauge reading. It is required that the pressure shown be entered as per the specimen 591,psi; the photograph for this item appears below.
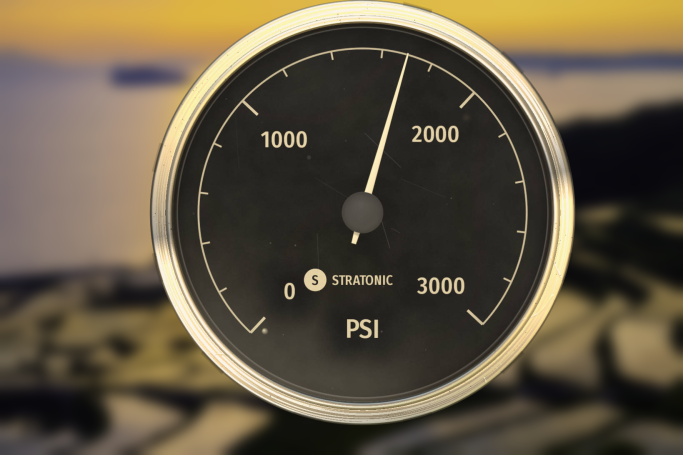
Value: 1700,psi
